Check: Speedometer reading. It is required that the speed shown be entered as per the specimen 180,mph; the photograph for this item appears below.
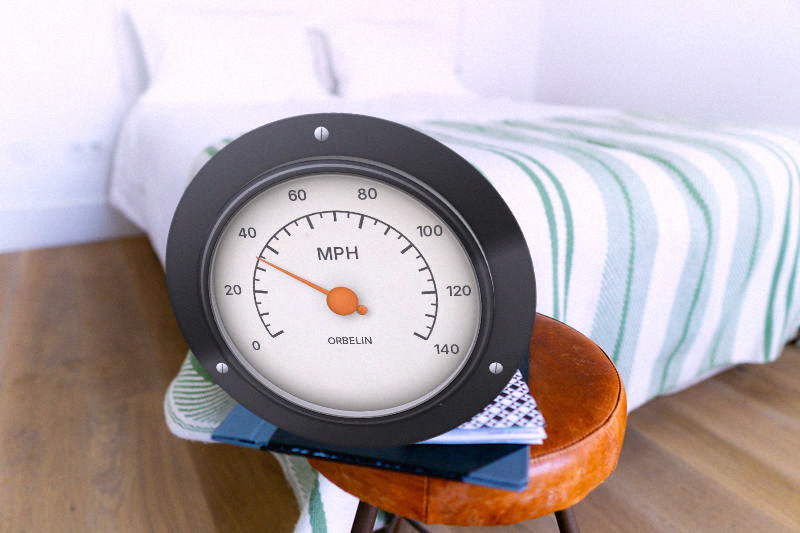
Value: 35,mph
